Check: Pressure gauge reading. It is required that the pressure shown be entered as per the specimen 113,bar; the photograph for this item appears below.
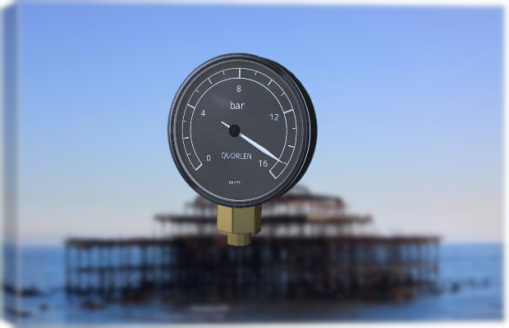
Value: 15,bar
